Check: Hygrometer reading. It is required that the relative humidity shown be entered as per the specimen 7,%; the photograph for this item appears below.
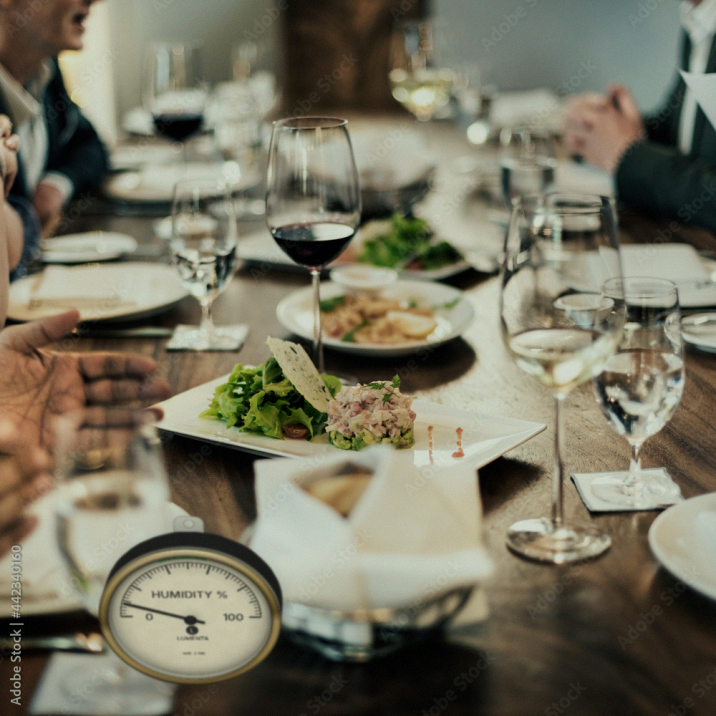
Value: 10,%
